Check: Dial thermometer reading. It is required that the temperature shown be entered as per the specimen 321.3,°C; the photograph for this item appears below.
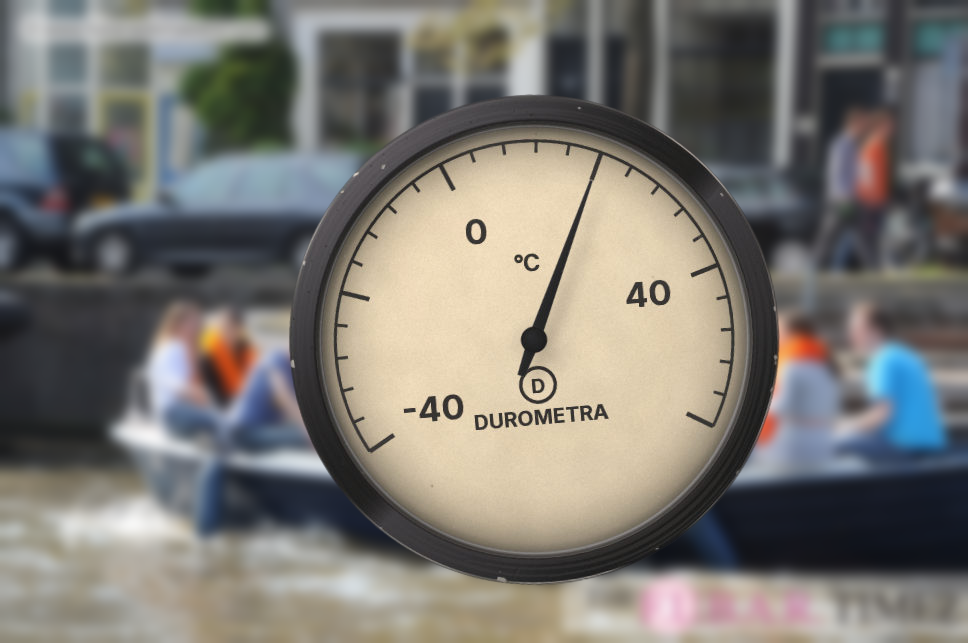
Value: 20,°C
